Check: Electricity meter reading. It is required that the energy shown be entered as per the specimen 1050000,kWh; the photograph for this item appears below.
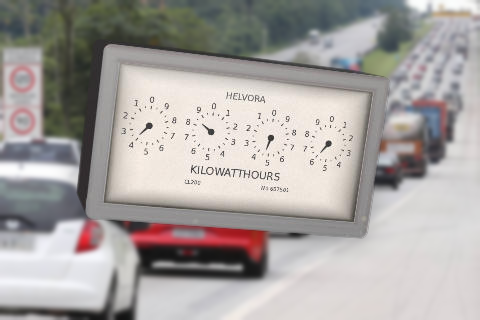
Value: 3846,kWh
